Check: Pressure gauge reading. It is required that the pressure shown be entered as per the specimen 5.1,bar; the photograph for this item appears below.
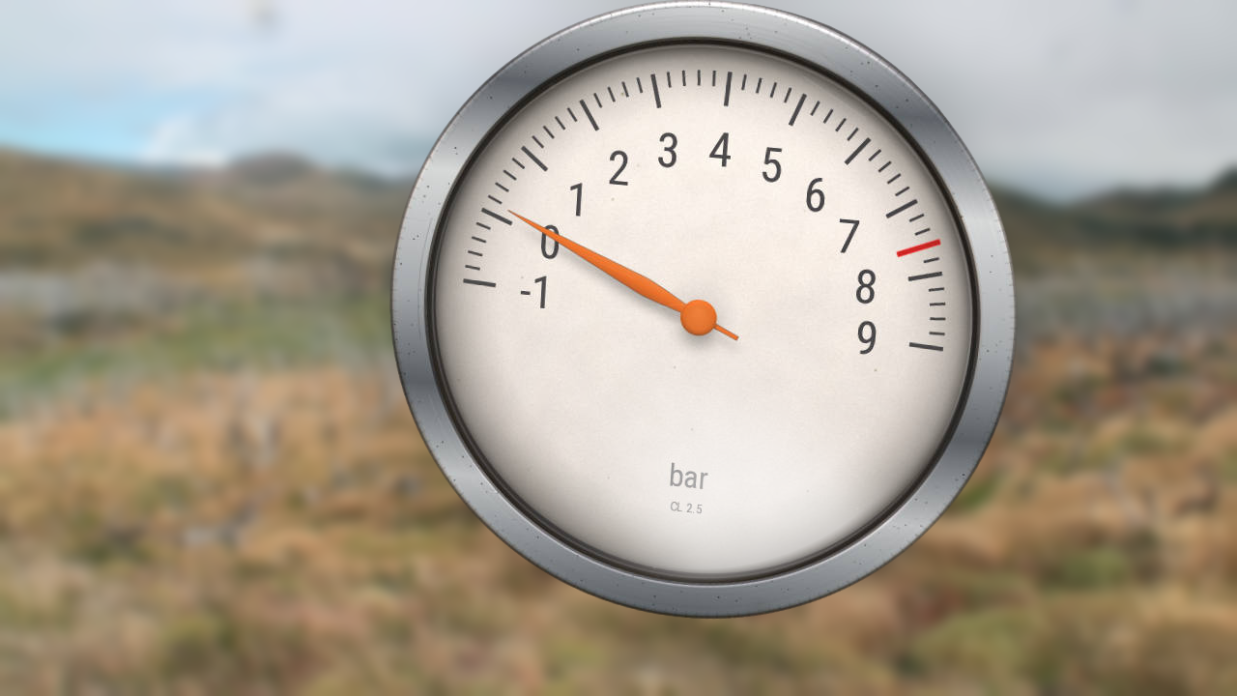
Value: 0.2,bar
